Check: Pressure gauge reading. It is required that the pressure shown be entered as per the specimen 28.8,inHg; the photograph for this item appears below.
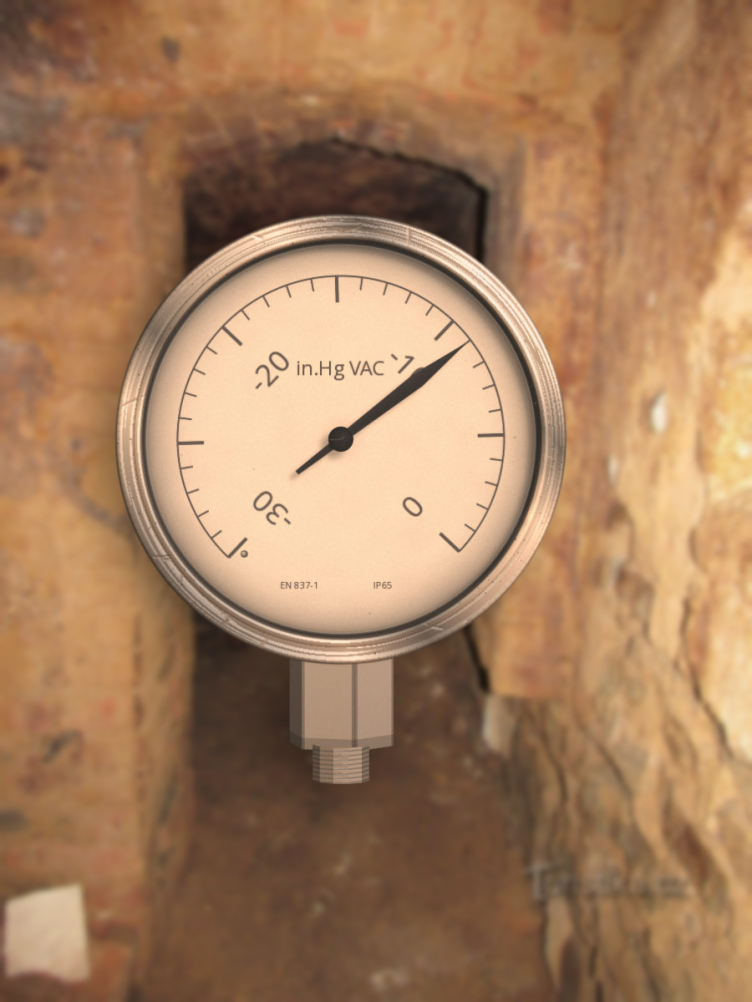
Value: -9,inHg
